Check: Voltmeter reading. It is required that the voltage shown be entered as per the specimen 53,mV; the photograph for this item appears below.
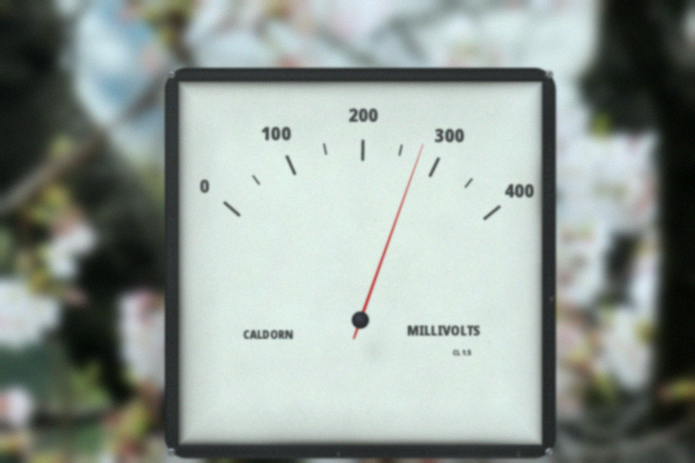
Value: 275,mV
